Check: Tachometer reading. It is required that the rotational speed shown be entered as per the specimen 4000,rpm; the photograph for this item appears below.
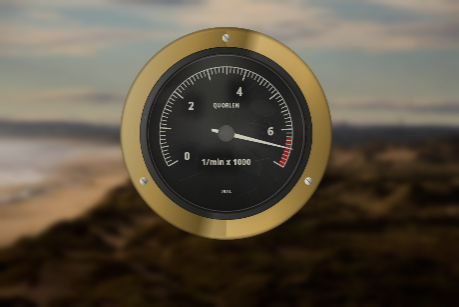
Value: 6500,rpm
